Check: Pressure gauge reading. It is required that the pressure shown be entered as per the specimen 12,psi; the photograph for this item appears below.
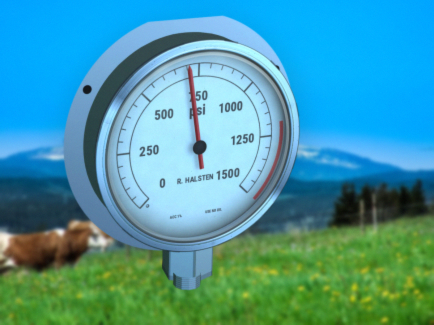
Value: 700,psi
